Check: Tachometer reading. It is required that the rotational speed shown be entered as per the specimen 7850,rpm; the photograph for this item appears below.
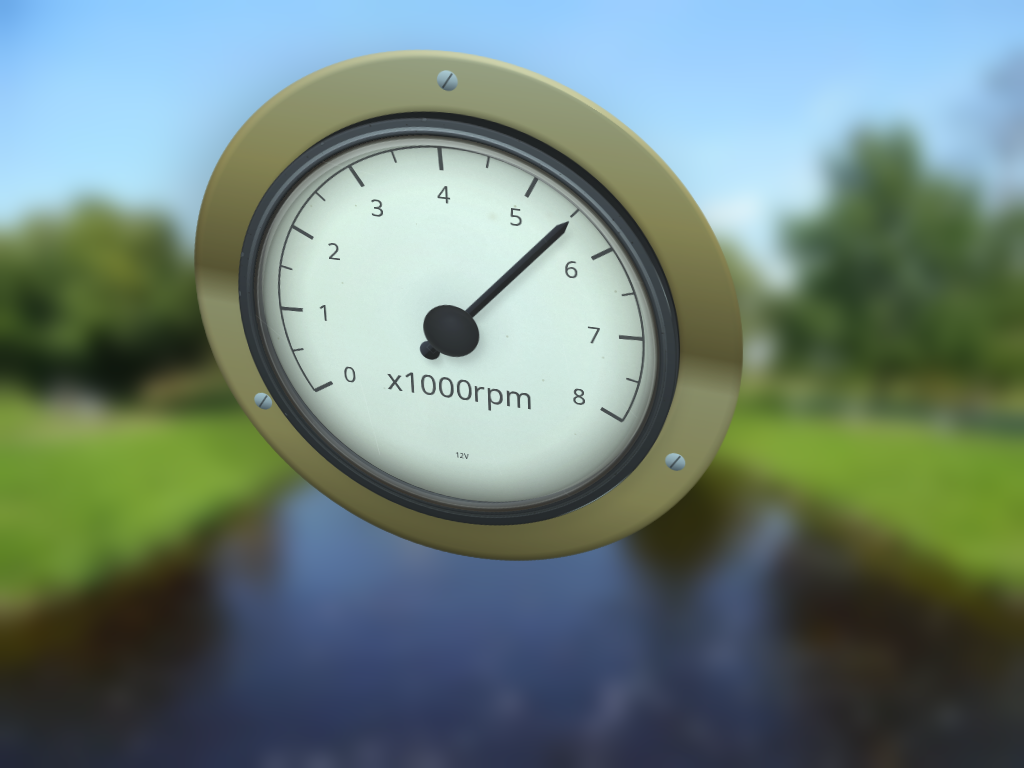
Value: 5500,rpm
